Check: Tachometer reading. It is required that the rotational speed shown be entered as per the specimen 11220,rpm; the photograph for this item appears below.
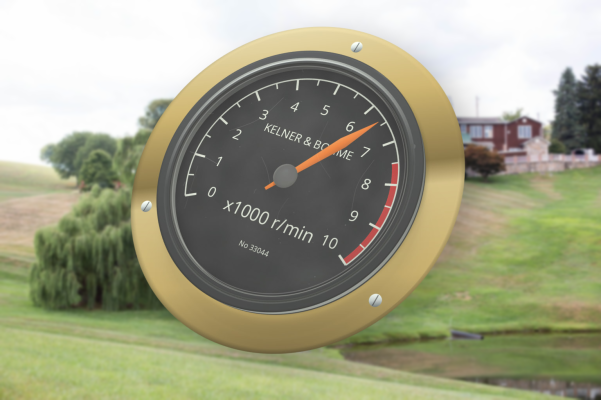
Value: 6500,rpm
